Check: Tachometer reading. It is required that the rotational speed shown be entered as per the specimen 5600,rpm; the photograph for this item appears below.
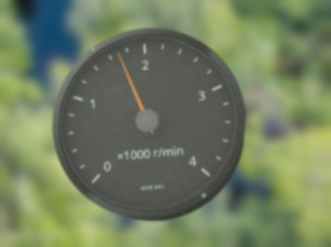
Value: 1700,rpm
